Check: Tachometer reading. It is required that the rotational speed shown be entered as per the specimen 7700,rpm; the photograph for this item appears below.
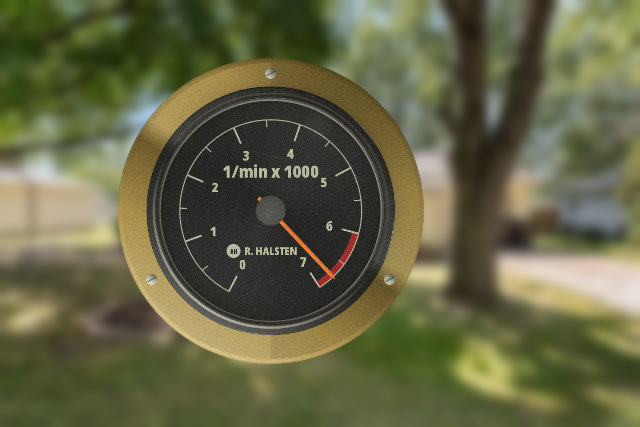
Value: 6750,rpm
